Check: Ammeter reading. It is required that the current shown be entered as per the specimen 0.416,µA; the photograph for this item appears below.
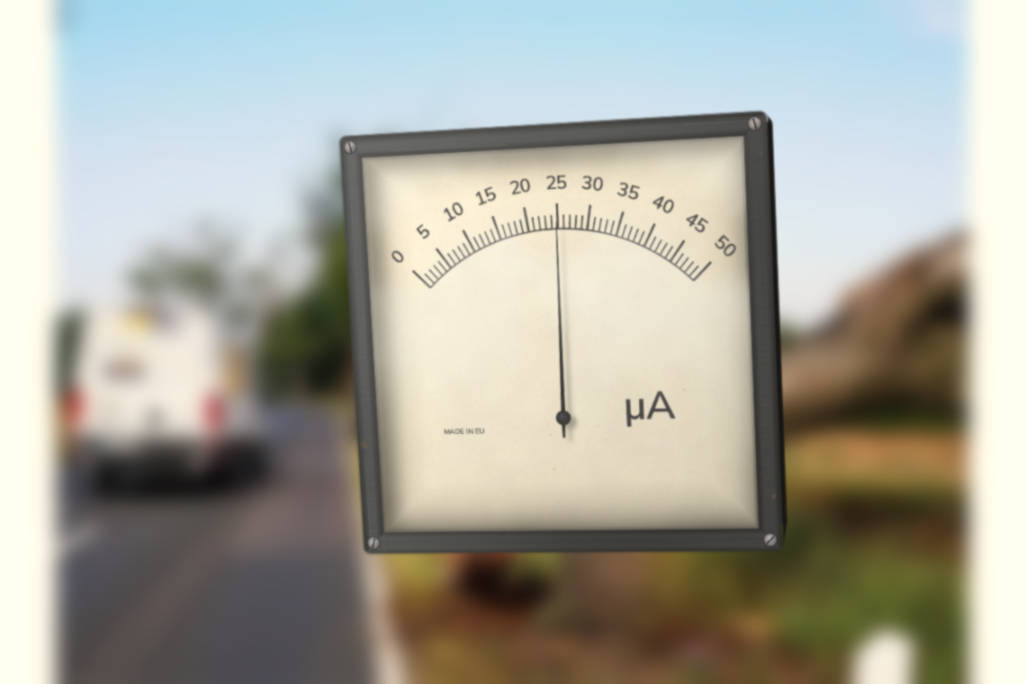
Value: 25,µA
